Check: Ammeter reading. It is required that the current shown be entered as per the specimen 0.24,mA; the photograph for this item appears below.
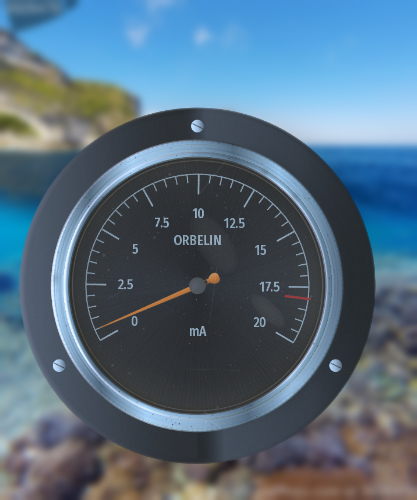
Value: 0.5,mA
